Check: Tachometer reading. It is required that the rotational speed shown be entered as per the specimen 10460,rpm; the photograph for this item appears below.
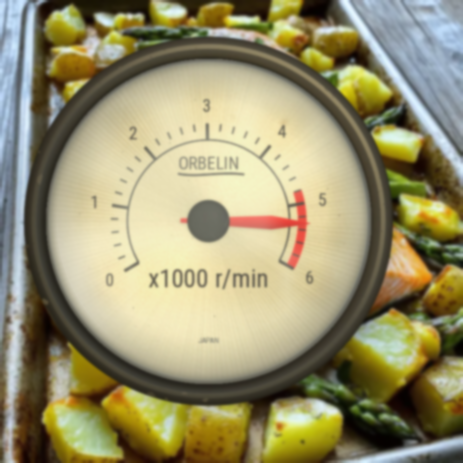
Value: 5300,rpm
